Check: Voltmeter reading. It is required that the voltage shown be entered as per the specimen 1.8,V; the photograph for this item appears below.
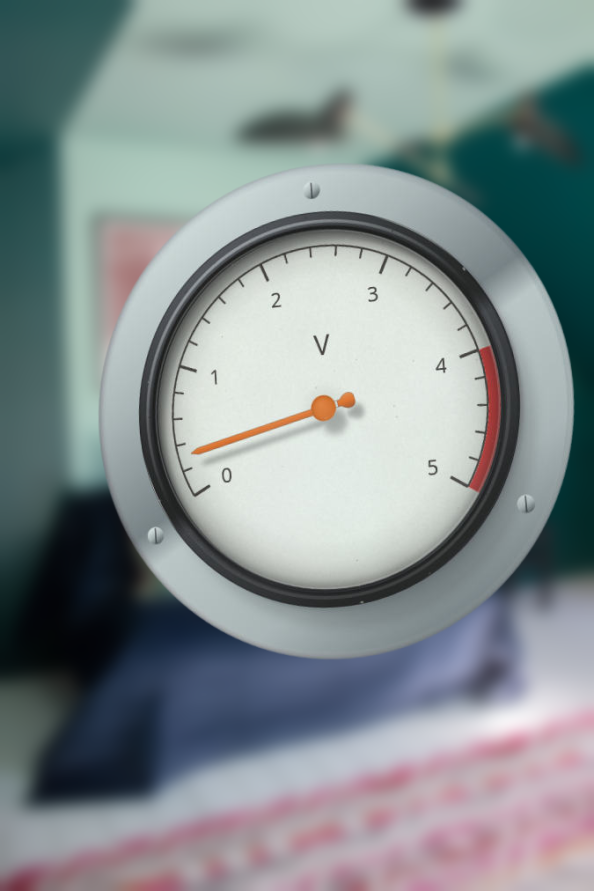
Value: 0.3,V
